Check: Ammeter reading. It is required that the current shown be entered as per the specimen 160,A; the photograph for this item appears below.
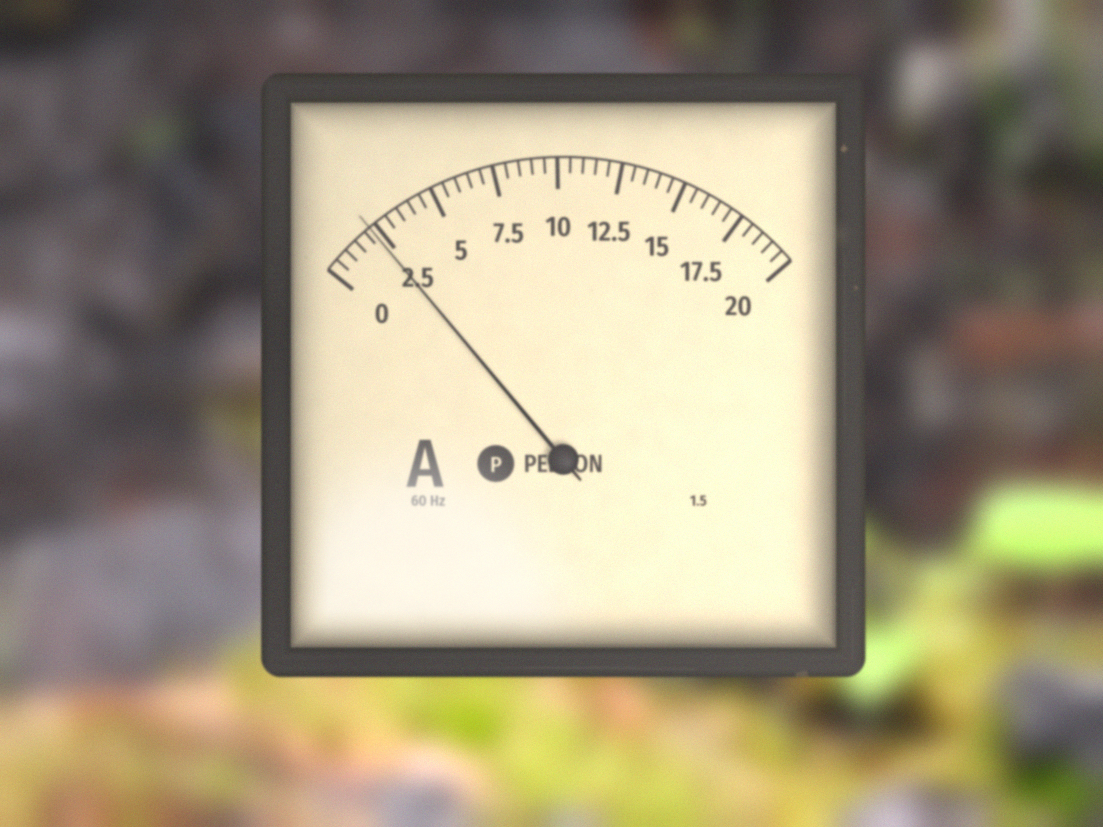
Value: 2.25,A
